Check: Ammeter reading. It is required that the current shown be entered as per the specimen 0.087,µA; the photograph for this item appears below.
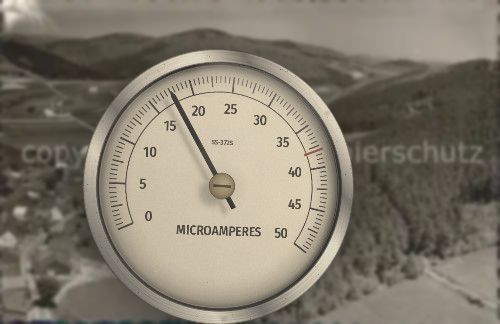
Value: 17.5,µA
